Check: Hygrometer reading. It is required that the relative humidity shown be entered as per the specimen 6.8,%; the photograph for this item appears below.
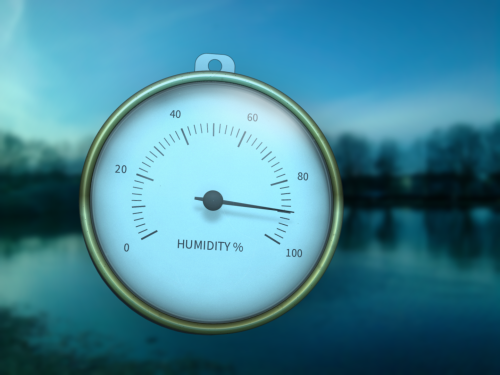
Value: 90,%
